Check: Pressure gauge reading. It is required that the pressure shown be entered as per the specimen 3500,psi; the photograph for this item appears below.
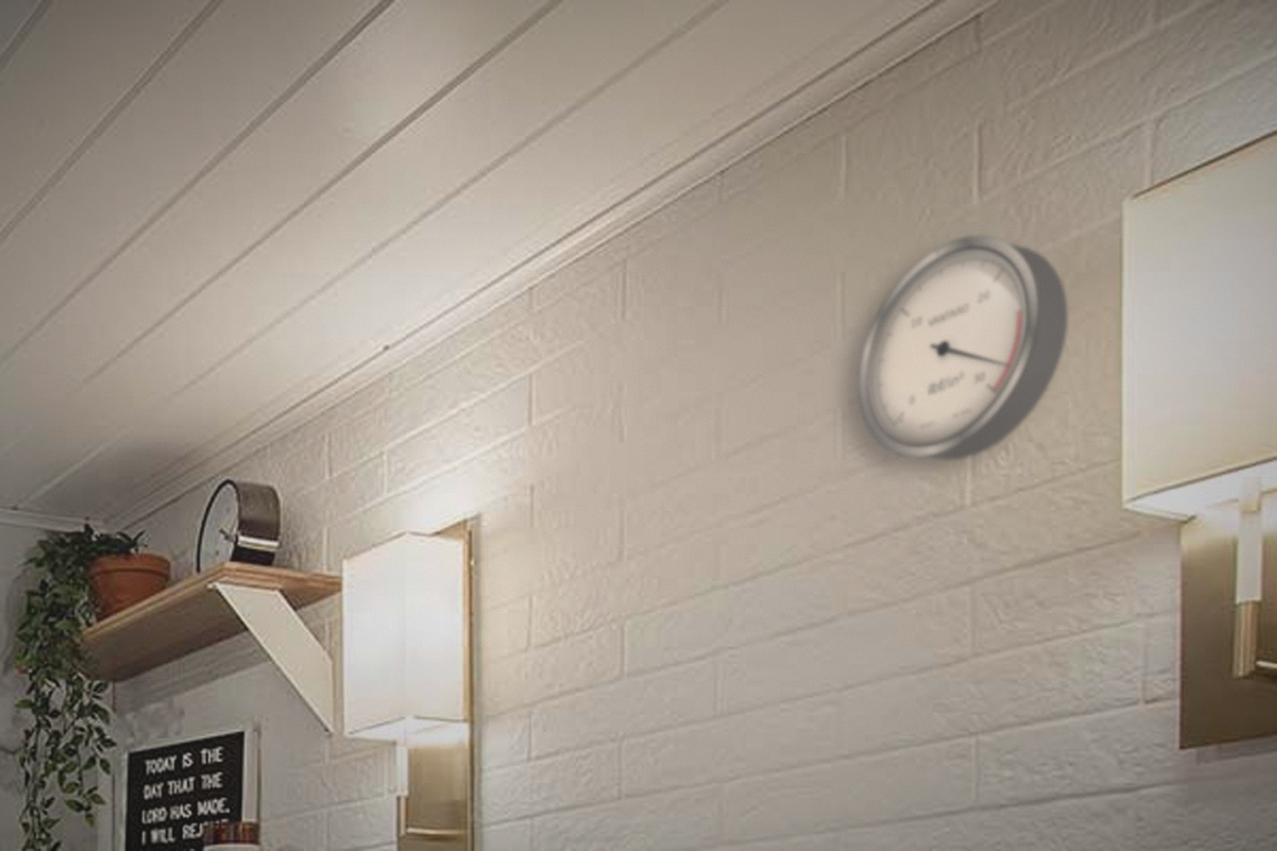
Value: 28,psi
